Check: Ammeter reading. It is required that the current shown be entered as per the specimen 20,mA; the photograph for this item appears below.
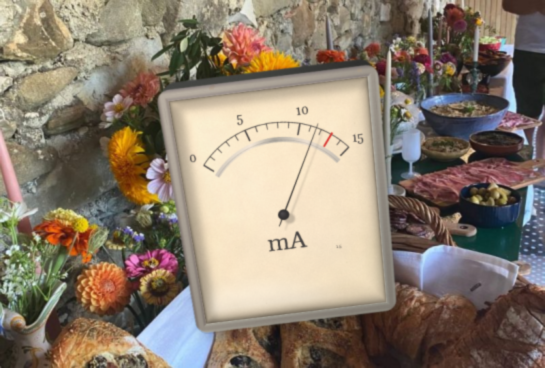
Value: 11.5,mA
